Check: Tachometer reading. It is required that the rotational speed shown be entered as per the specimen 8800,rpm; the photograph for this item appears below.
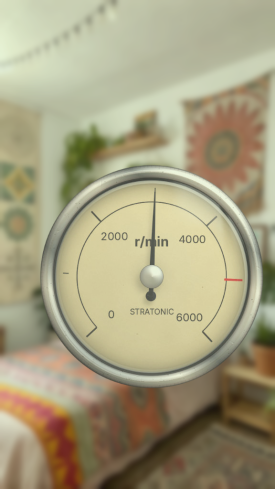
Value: 3000,rpm
